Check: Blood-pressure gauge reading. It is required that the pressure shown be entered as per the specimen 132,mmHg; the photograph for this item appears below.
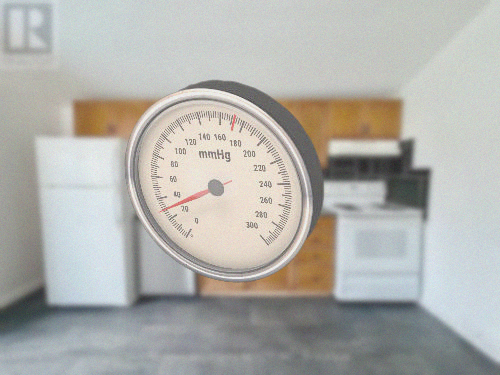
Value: 30,mmHg
